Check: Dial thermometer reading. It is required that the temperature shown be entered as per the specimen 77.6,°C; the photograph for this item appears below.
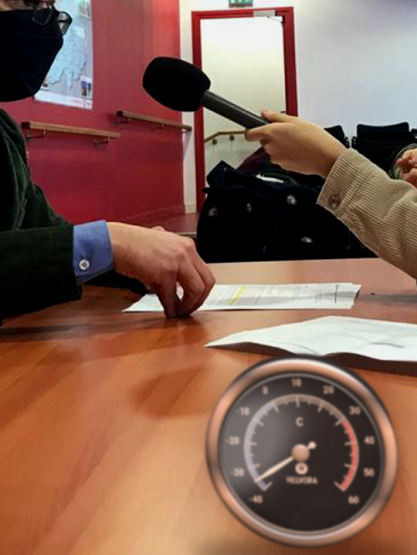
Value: -35,°C
